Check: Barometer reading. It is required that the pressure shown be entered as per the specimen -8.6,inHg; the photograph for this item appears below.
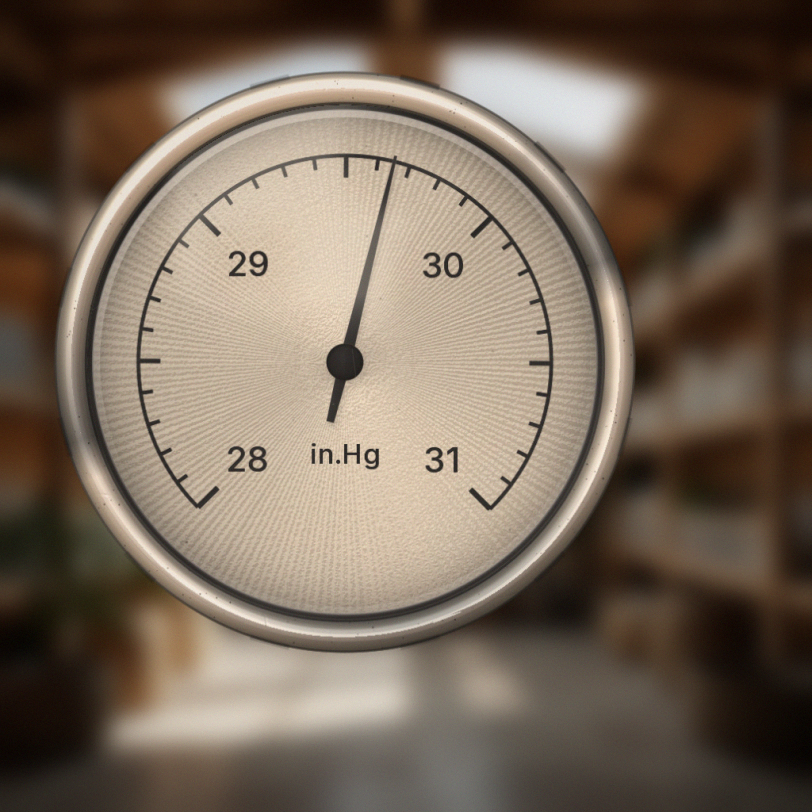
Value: 29.65,inHg
